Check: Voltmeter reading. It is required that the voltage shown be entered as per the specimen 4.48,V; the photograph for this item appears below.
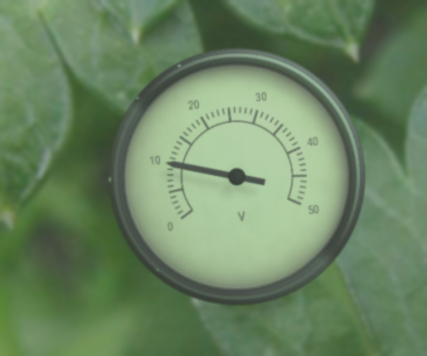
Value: 10,V
